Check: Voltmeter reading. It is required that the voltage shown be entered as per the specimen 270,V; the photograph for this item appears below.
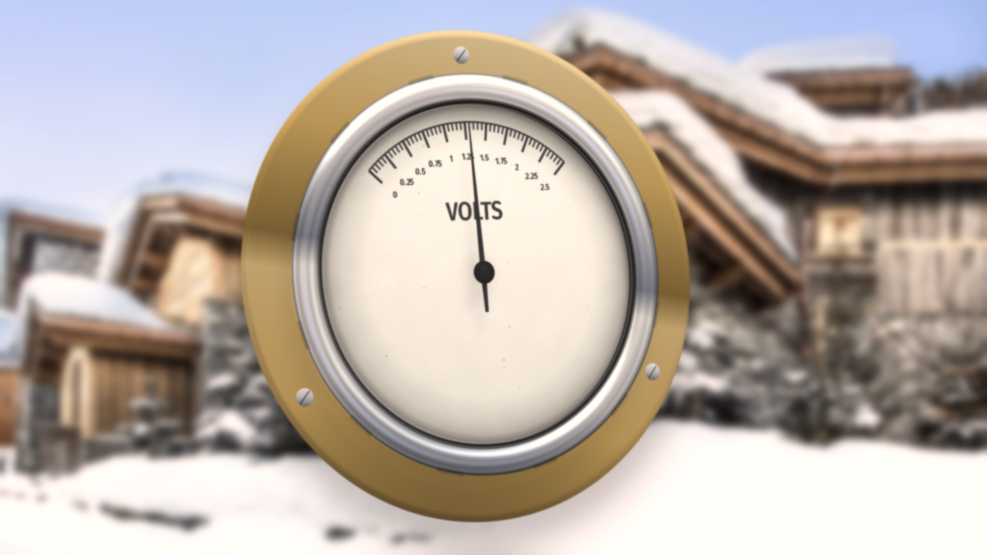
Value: 1.25,V
